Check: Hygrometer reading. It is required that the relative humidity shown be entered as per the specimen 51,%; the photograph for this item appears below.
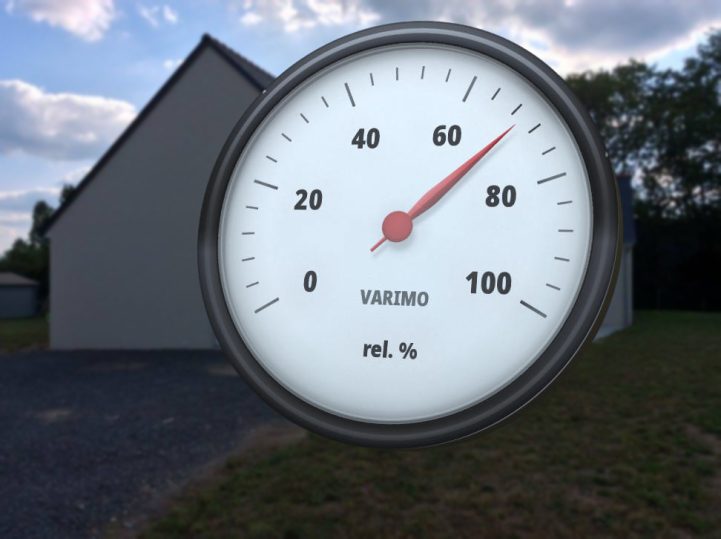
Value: 70,%
